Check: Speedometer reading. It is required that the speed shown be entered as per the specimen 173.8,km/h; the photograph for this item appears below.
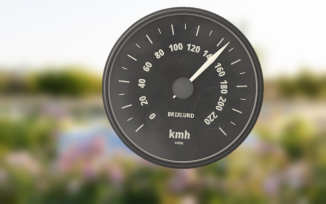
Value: 145,km/h
